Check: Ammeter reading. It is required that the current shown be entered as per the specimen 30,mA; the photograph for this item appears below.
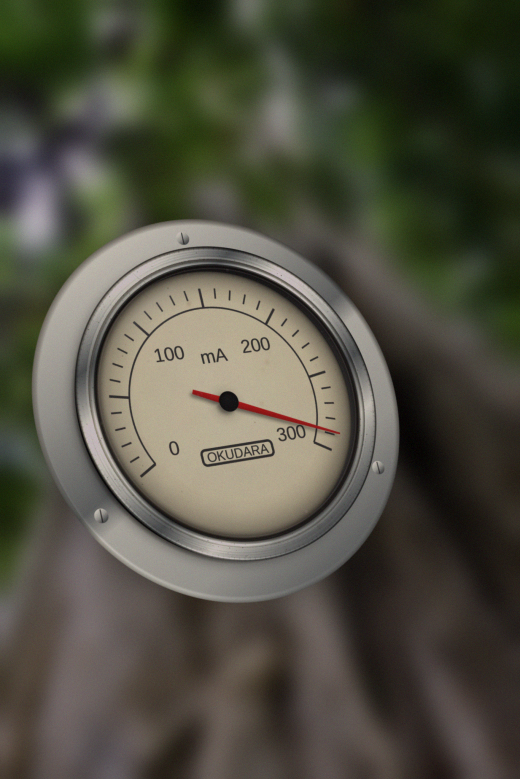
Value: 290,mA
